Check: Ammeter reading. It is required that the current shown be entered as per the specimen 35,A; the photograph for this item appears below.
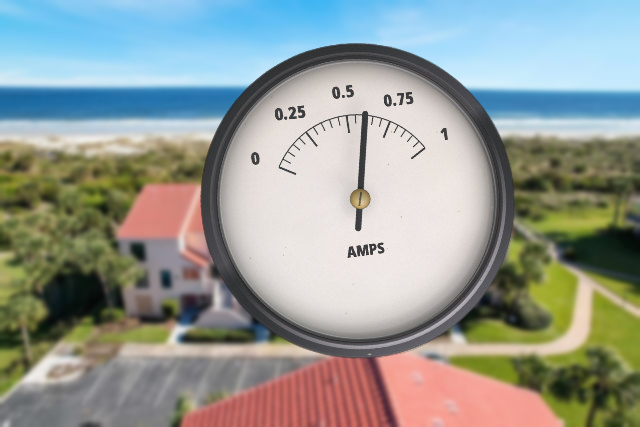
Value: 0.6,A
